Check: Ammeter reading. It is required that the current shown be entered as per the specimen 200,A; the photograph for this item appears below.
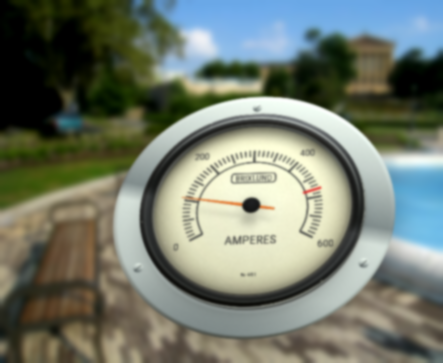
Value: 100,A
